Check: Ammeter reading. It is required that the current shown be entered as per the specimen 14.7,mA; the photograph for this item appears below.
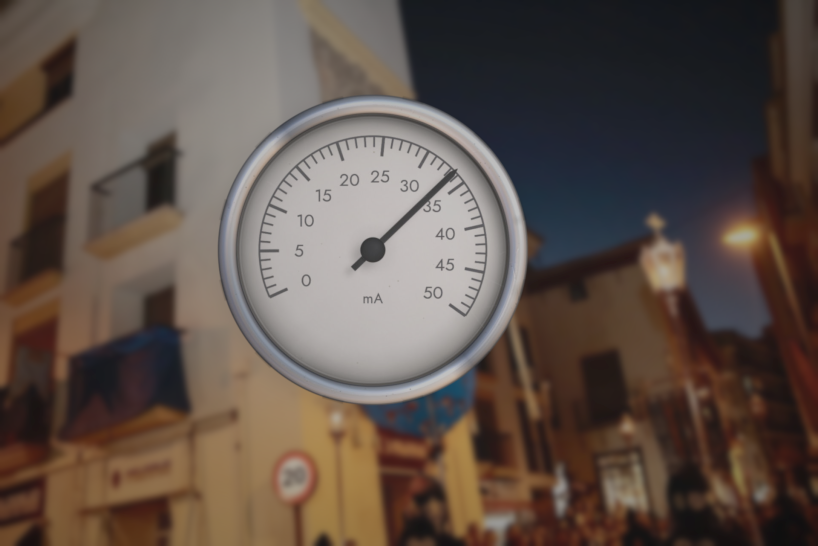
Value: 33.5,mA
